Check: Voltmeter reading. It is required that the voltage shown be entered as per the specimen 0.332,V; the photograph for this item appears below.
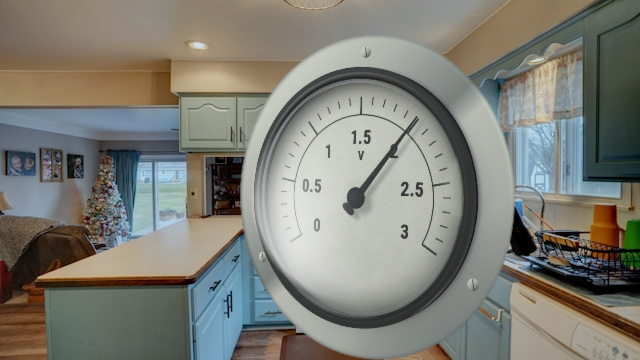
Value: 2,V
